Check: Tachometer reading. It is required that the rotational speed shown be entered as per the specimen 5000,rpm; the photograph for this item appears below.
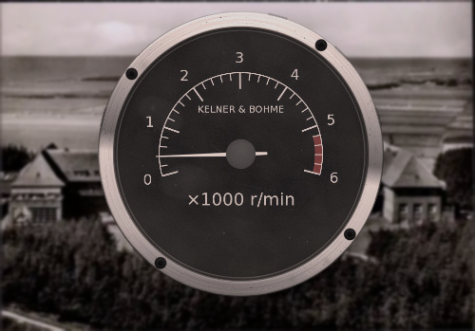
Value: 400,rpm
